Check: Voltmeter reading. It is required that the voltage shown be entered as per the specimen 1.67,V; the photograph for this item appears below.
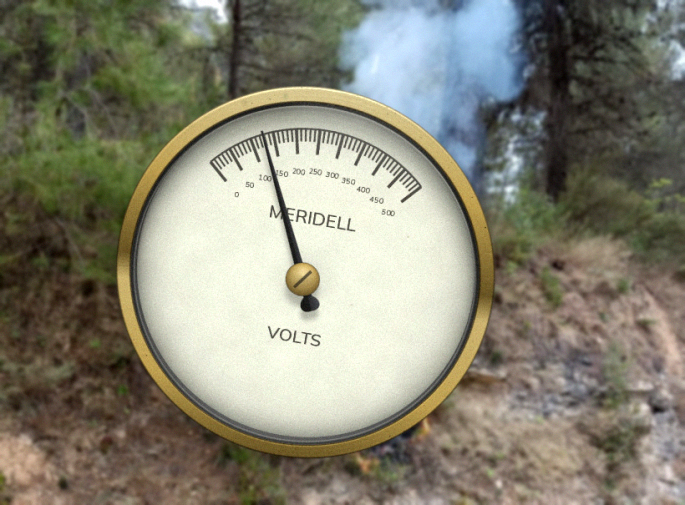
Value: 130,V
